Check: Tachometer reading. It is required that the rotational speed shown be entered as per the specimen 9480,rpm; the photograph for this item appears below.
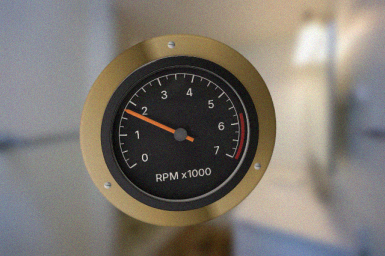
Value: 1750,rpm
